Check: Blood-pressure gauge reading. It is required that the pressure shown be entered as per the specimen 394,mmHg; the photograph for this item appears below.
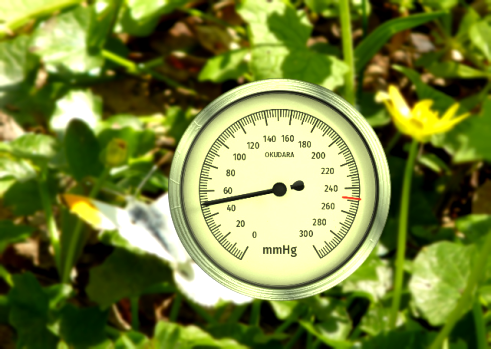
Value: 50,mmHg
